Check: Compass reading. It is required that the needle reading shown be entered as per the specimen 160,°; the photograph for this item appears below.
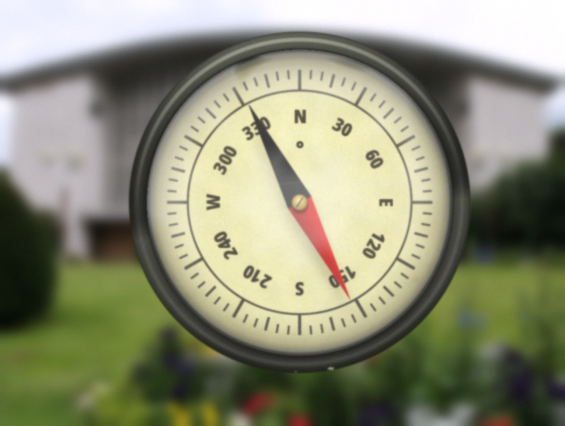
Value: 152.5,°
